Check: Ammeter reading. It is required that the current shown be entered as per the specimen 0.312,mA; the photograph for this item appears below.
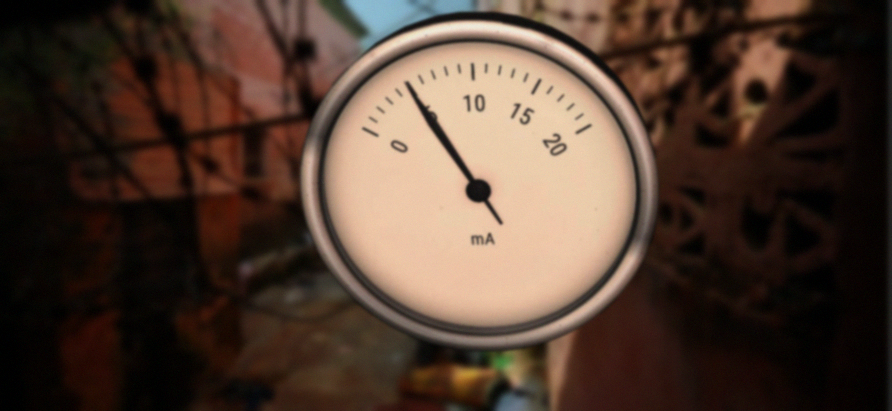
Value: 5,mA
